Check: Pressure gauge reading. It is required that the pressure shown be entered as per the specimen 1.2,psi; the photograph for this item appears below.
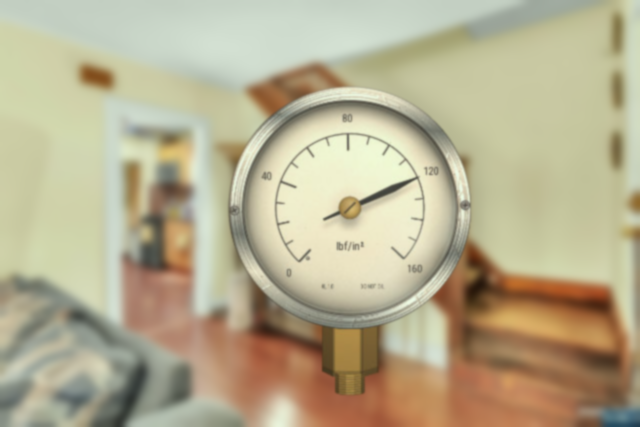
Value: 120,psi
